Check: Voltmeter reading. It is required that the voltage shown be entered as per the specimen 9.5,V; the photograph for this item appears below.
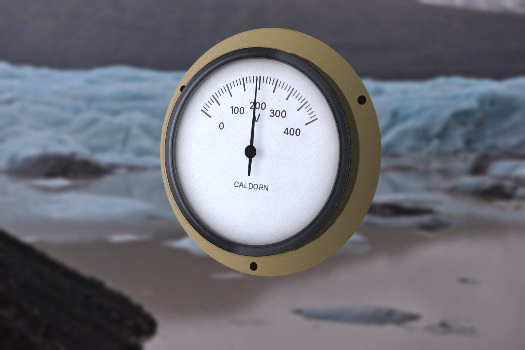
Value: 200,V
